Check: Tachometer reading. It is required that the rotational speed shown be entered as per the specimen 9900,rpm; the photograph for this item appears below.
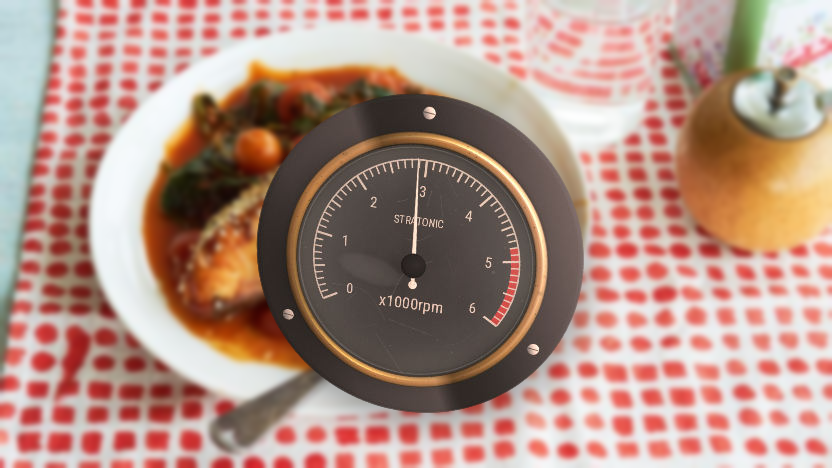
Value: 2900,rpm
